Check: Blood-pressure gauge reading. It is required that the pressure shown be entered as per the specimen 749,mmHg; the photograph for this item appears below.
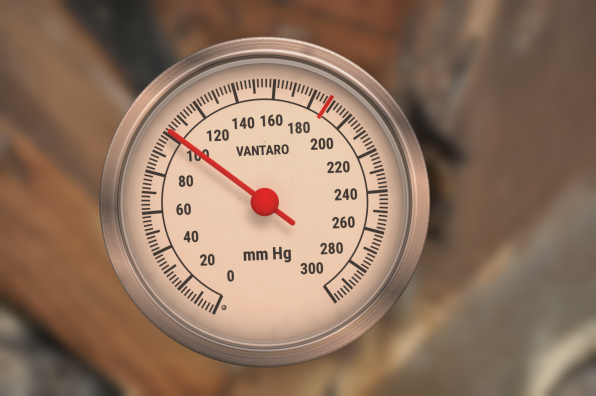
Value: 102,mmHg
